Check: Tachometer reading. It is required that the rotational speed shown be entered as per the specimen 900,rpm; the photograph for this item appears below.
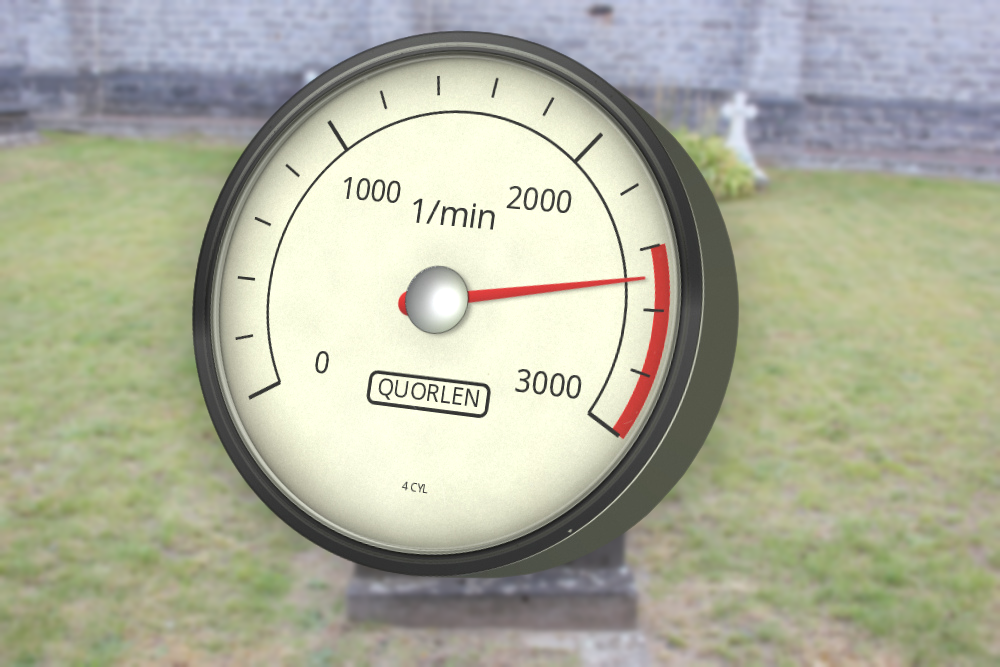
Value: 2500,rpm
